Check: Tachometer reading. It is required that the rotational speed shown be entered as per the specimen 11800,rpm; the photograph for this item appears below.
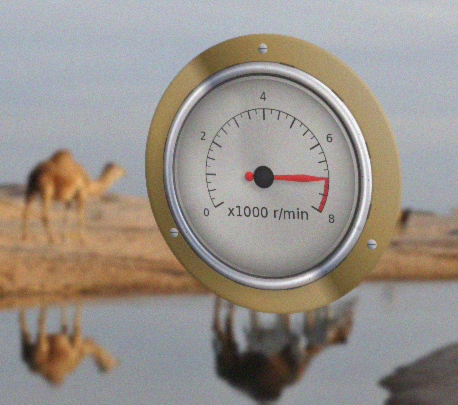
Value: 7000,rpm
